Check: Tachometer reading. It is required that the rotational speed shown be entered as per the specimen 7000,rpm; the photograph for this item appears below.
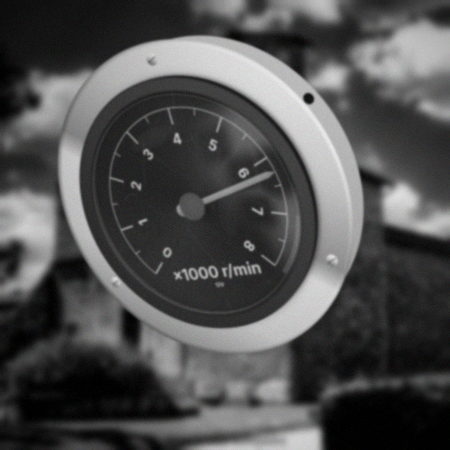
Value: 6250,rpm
